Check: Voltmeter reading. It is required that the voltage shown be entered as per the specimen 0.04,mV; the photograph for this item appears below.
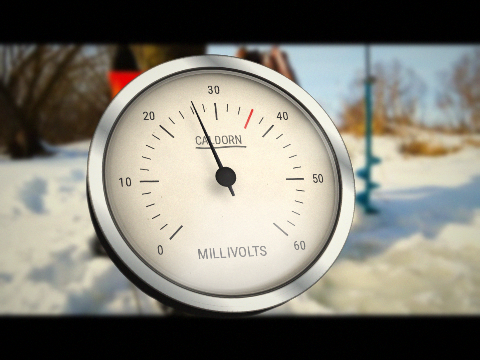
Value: 26,mV
